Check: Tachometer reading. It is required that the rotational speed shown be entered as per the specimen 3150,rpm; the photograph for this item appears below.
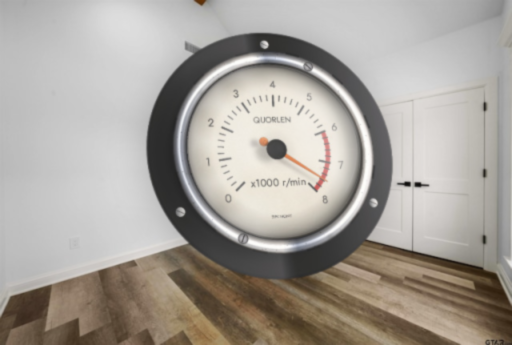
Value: 7600,rpm
